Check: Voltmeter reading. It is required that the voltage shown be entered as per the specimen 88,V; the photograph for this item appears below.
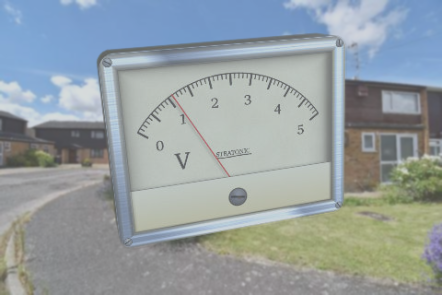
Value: 1.1,V
